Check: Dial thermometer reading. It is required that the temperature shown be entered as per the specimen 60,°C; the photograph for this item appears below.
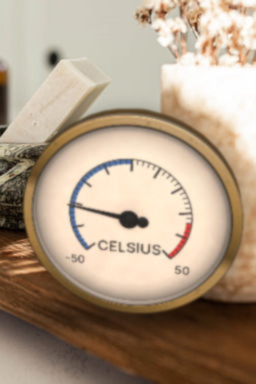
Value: -30,°C
